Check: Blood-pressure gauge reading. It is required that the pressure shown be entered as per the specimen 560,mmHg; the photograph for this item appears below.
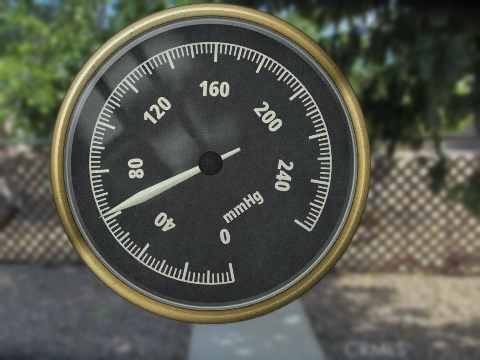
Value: 62,mmHg
